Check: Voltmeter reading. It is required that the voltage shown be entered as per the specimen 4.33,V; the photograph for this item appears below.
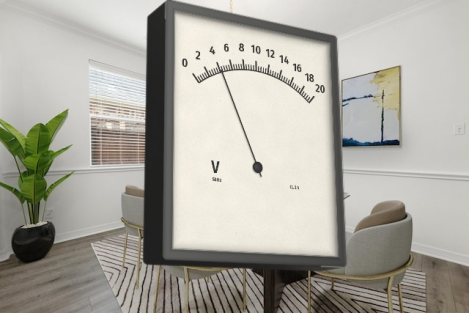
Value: 4,V
